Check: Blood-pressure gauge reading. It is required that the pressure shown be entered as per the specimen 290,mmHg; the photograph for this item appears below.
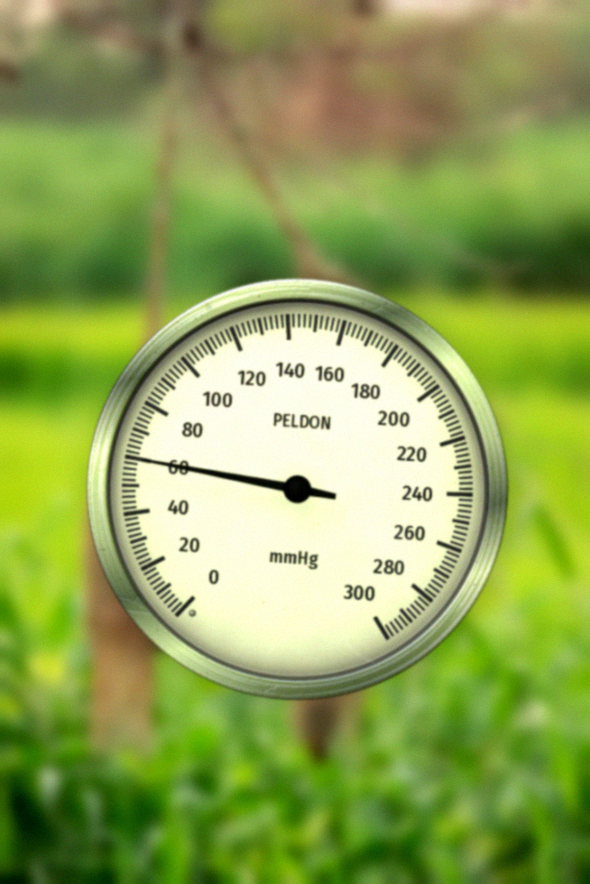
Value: 60,mmHg
